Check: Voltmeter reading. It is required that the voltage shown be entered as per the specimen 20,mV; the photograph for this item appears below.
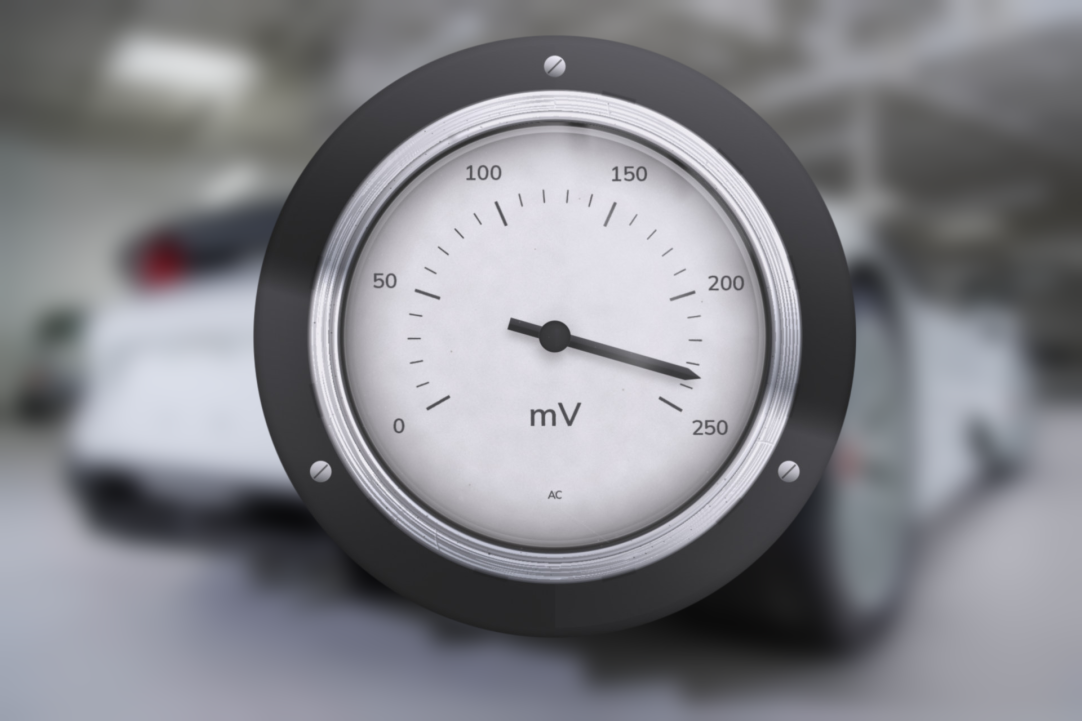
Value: 235,mV
